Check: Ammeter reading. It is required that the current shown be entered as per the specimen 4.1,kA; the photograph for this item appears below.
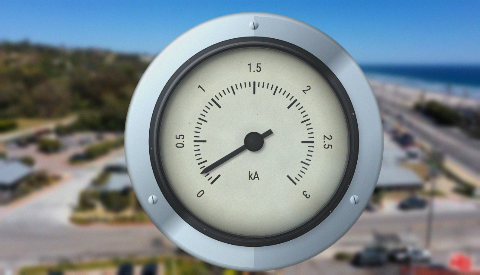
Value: 0.15,kA
